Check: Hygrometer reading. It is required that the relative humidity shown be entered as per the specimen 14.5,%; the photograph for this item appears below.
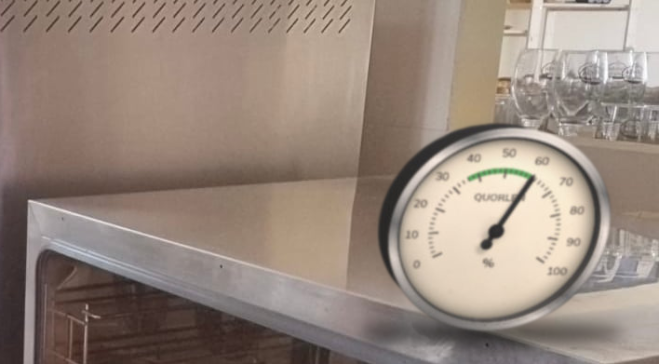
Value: 60,%
